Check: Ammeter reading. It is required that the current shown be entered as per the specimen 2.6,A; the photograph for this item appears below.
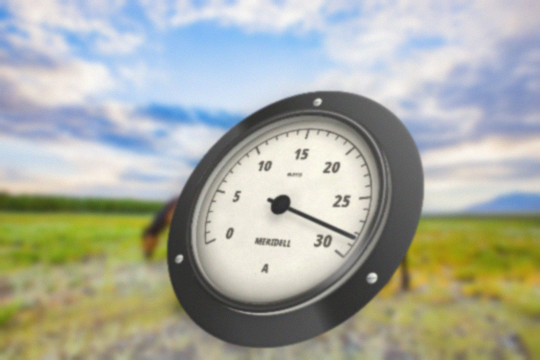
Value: 28.5,A
